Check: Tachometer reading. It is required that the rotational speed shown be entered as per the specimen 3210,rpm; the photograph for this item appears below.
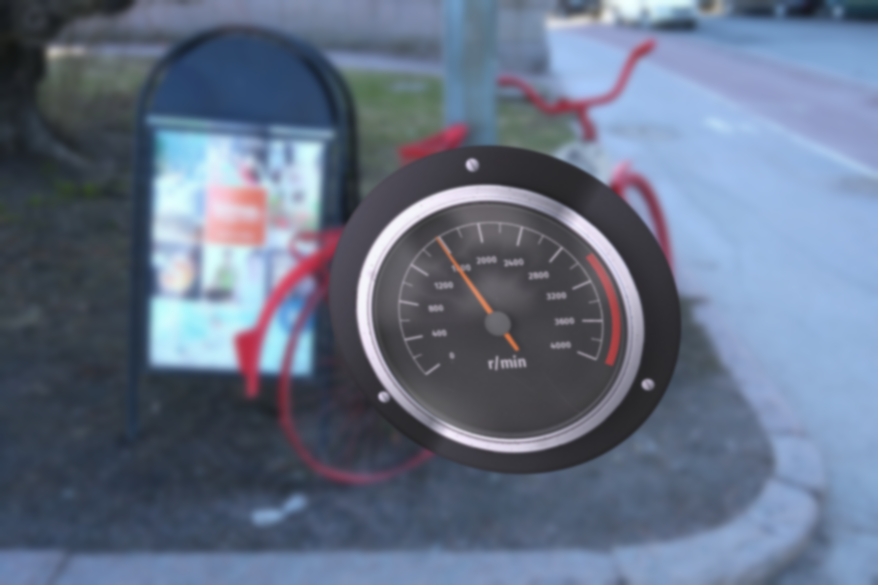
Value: 1600,rpm
